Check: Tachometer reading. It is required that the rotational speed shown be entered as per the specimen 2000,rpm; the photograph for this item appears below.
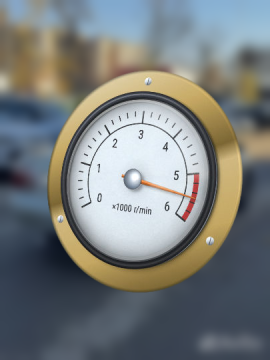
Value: 5500,rpm
